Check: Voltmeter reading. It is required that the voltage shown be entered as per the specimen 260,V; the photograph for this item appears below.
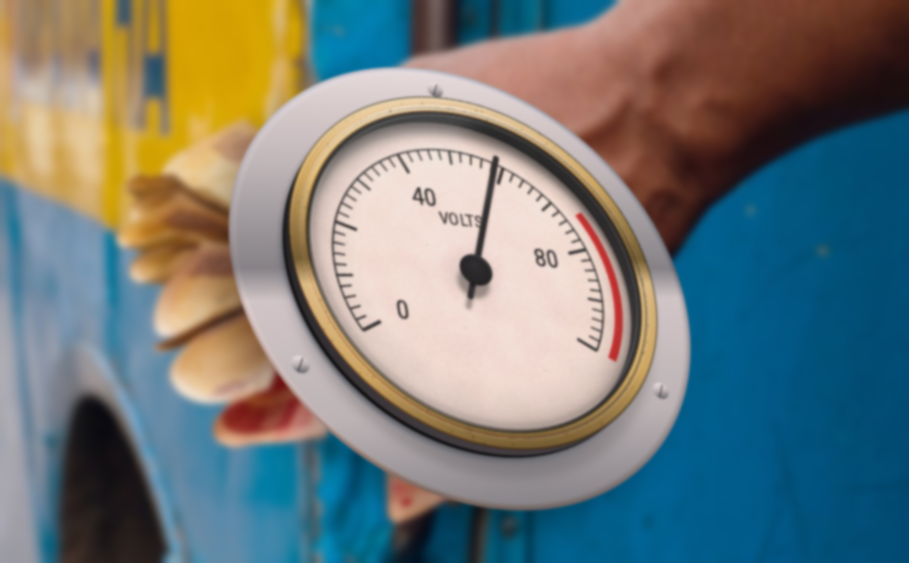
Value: 58,V
